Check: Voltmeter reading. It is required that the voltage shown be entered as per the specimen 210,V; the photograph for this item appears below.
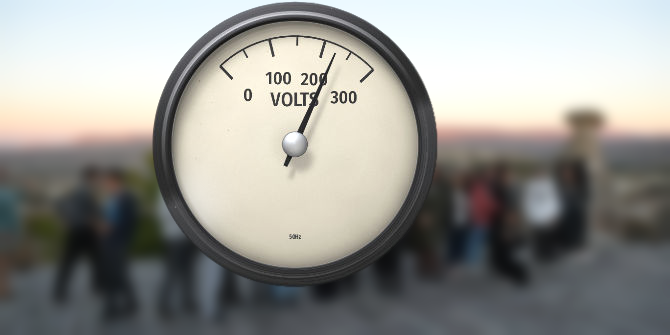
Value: 225,V
